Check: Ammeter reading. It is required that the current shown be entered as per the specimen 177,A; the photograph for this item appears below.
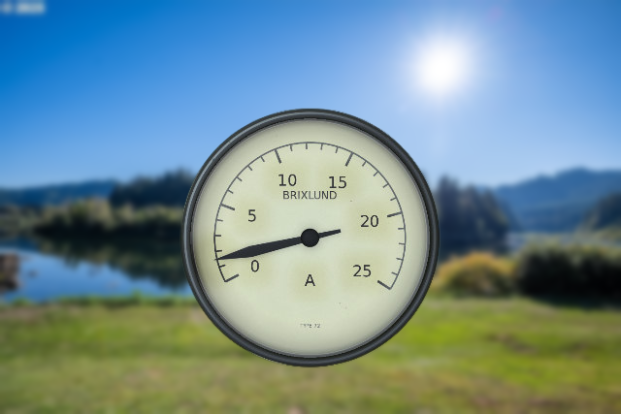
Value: 1.5,A
